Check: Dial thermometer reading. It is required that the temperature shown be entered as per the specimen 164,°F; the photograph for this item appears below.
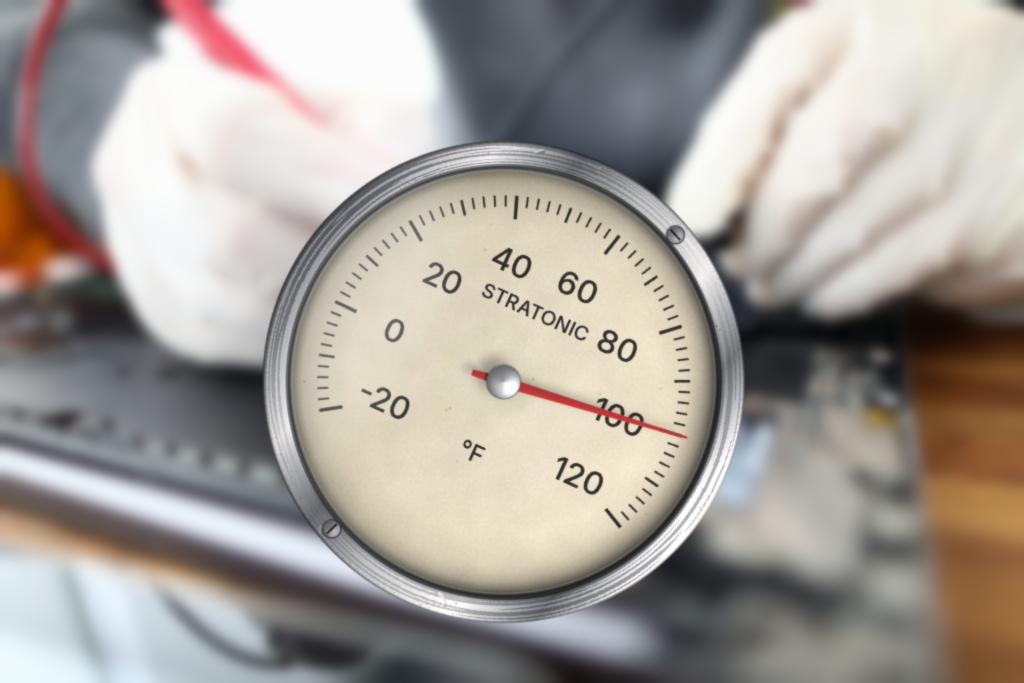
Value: 100,°F
